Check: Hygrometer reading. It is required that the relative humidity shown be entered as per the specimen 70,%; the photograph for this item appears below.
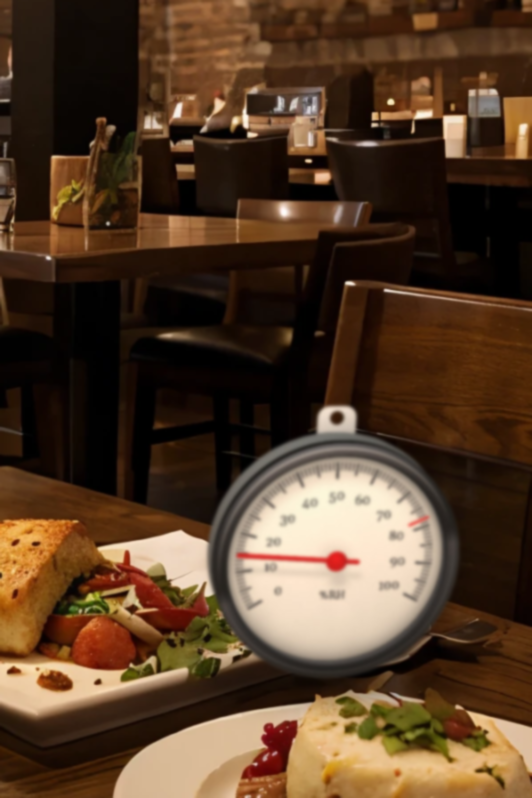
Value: 15,%
